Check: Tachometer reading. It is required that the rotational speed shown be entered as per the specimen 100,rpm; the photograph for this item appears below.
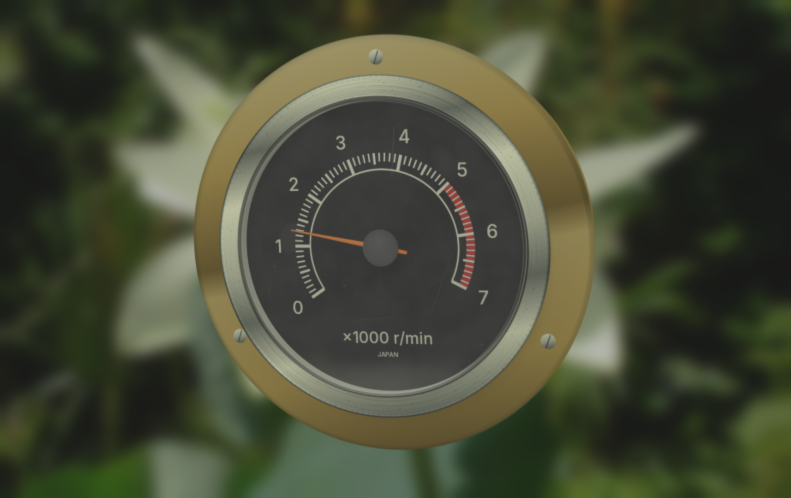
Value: 1300,rpm
